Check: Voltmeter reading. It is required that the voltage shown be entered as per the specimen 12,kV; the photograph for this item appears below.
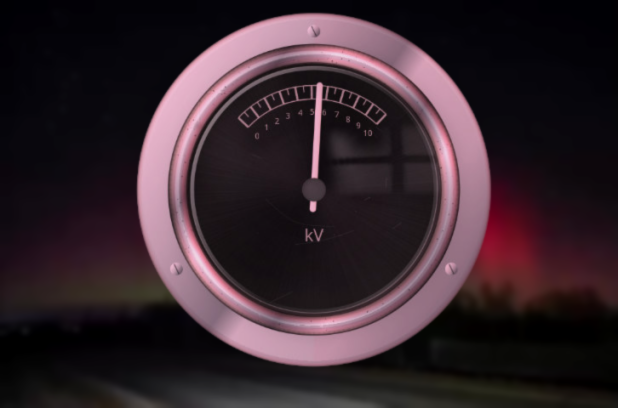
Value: 5.5,kV
